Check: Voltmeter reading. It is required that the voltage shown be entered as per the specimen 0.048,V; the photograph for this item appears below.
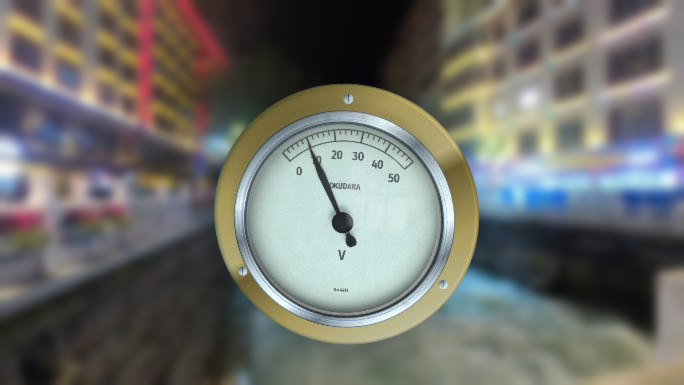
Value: 10,V
